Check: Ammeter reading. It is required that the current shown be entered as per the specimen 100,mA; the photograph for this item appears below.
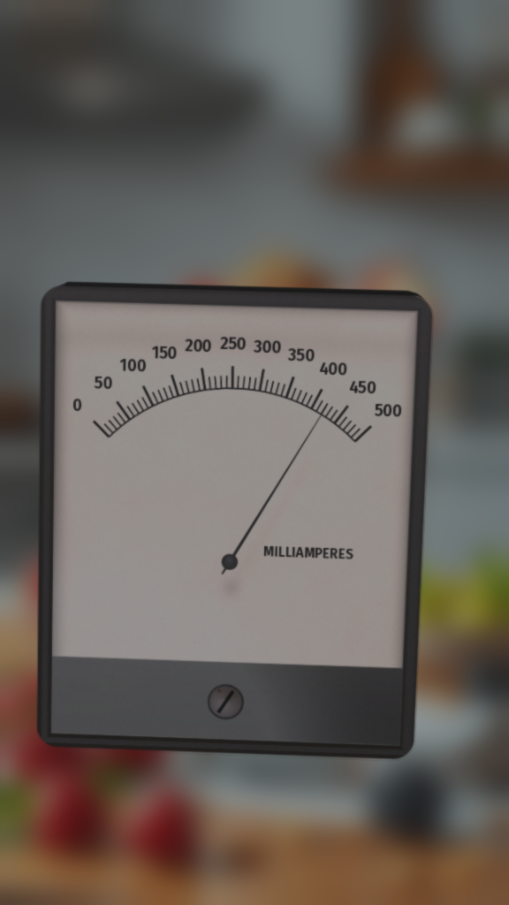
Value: 420,mA
